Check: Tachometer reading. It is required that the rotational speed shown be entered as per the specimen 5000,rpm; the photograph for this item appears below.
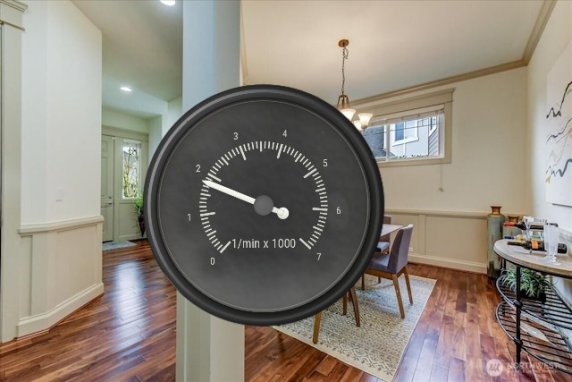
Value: 1800,rpm
